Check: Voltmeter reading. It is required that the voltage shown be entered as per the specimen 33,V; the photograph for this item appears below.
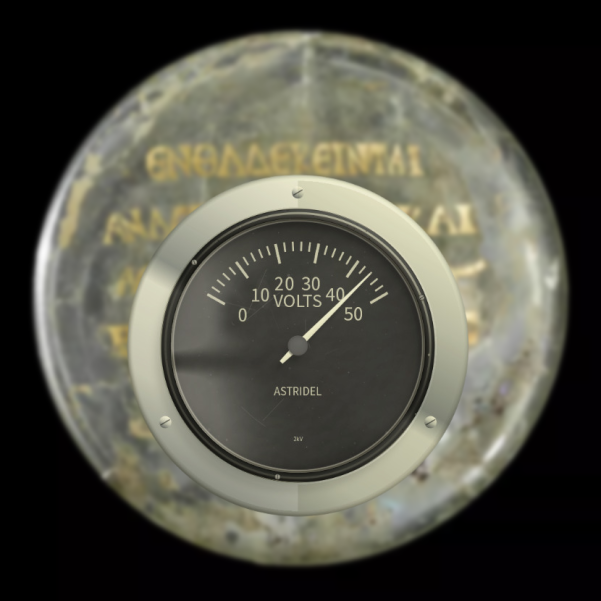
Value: 44,V
